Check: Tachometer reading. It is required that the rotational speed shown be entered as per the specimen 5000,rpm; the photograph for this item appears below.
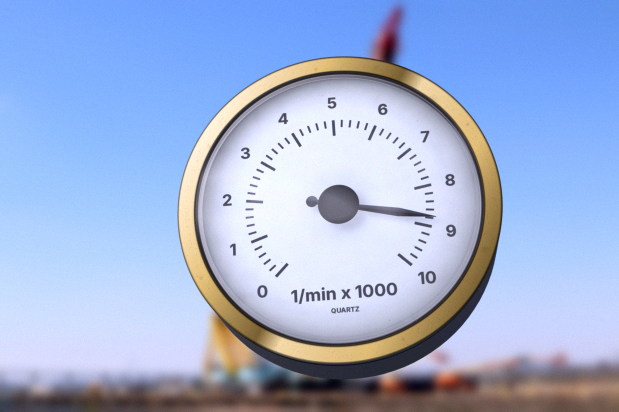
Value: 8800,rpm
